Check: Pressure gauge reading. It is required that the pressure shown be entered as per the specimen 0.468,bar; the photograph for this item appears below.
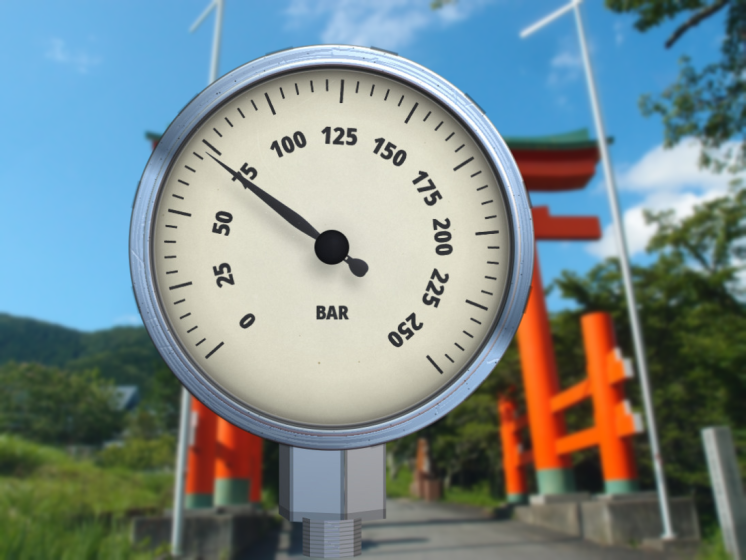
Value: 72.5,bar
